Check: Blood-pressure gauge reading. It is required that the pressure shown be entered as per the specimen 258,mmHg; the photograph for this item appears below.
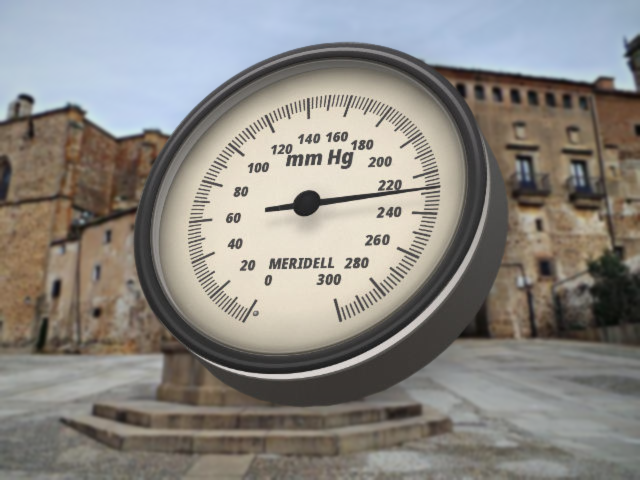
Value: 230,mmHg
